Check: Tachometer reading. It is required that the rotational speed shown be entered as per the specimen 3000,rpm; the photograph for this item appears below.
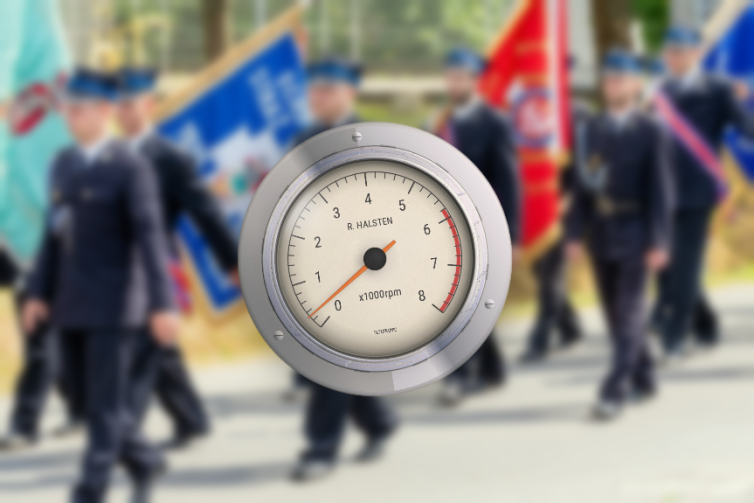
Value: 300,rpm
